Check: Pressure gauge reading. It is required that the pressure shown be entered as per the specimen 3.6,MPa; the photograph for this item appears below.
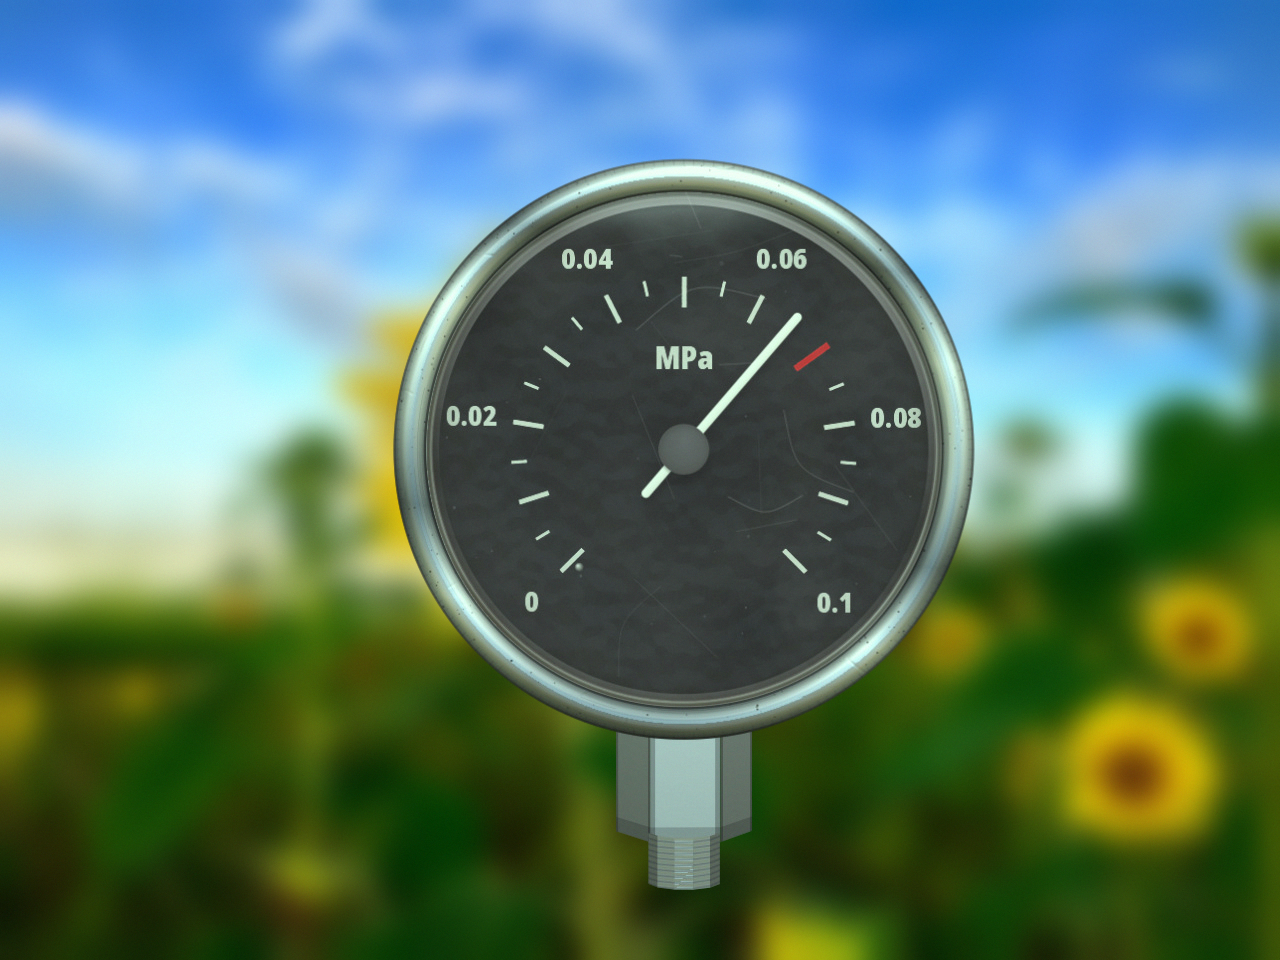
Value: 0.065,MPa
